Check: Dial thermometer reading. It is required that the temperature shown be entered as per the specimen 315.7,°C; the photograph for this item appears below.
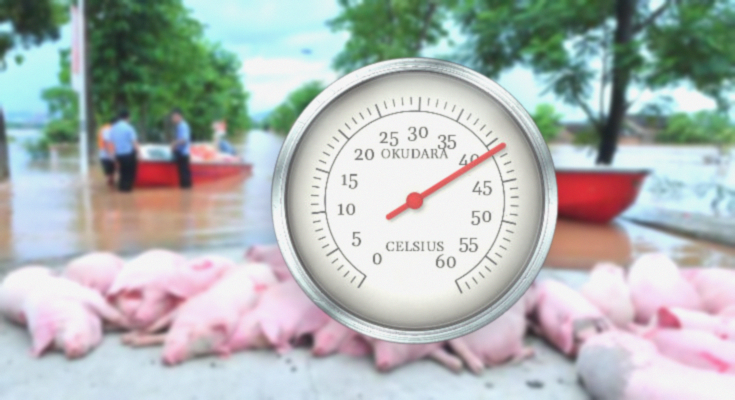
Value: 41,°C
